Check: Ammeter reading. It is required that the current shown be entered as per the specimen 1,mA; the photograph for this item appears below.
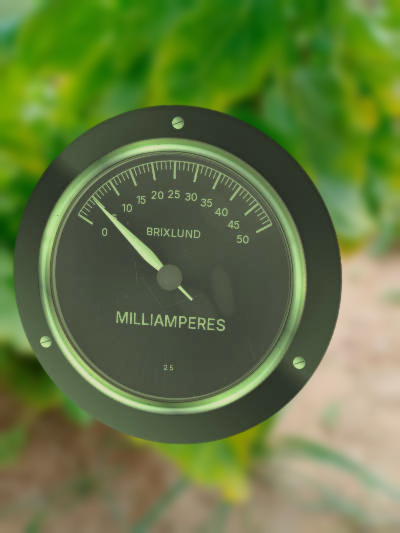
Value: 5,mA
